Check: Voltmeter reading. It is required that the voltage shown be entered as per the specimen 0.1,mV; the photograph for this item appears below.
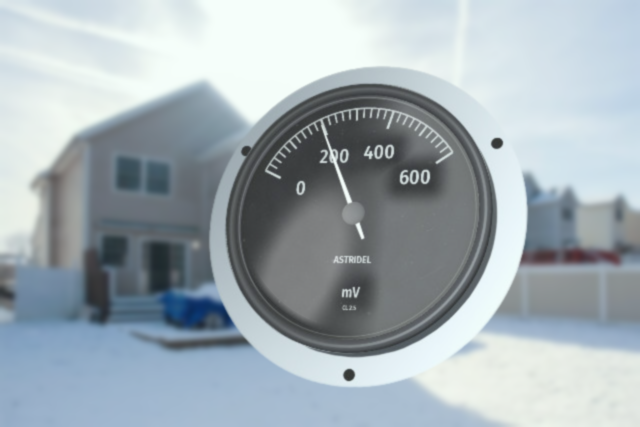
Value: 200,mV
